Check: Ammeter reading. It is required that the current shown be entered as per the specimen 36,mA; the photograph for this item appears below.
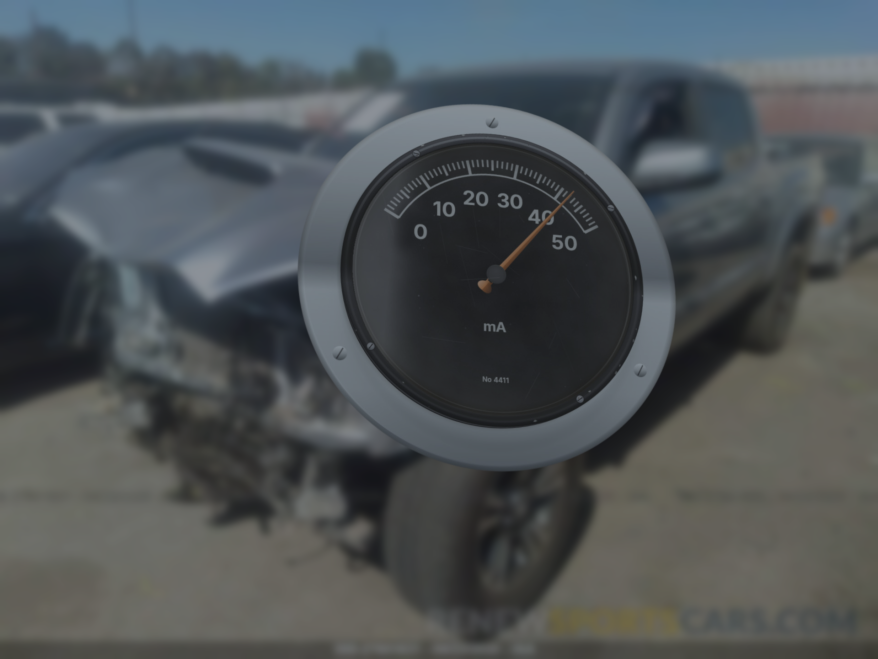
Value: 42,mA
